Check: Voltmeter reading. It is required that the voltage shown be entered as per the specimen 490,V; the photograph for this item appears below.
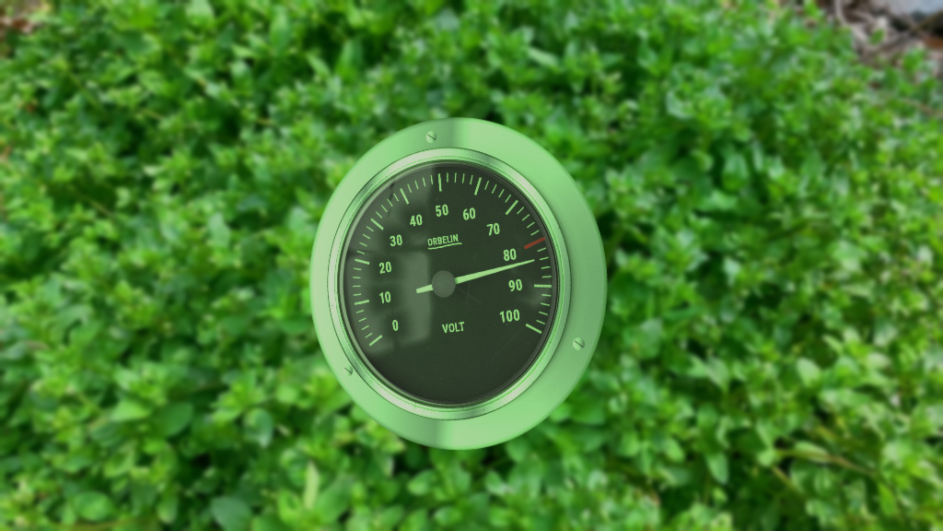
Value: 84,V
